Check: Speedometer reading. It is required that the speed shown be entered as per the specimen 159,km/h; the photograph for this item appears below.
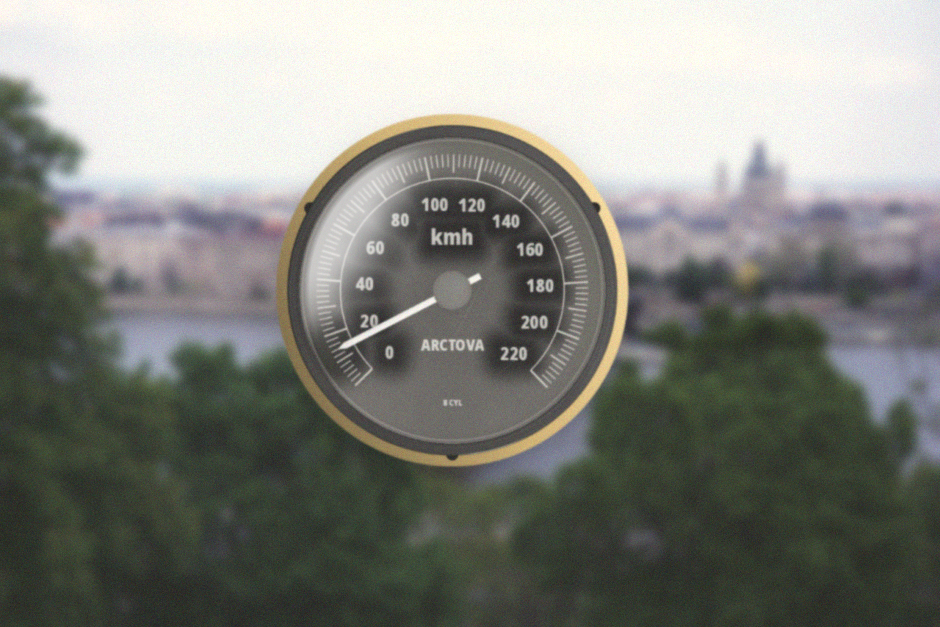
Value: 14,km/h
